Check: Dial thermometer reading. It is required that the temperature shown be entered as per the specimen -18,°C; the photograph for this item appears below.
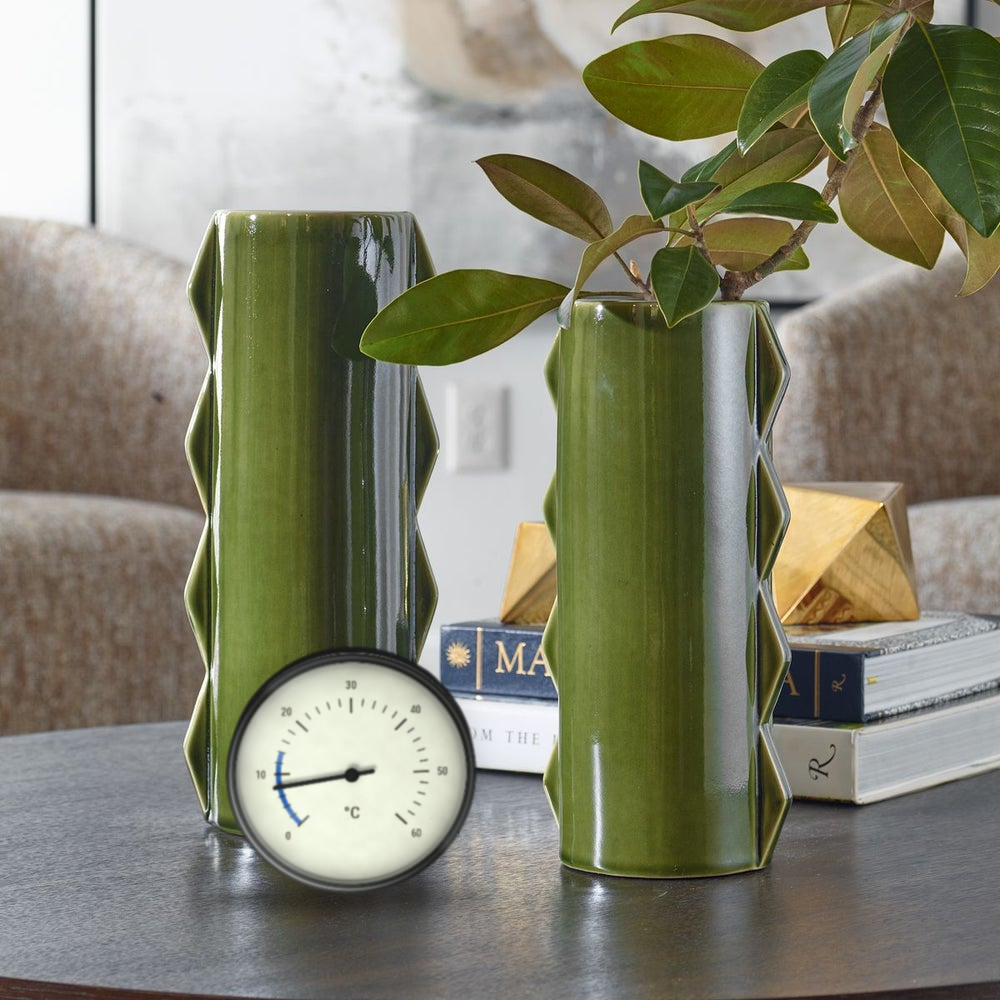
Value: 8,°C
